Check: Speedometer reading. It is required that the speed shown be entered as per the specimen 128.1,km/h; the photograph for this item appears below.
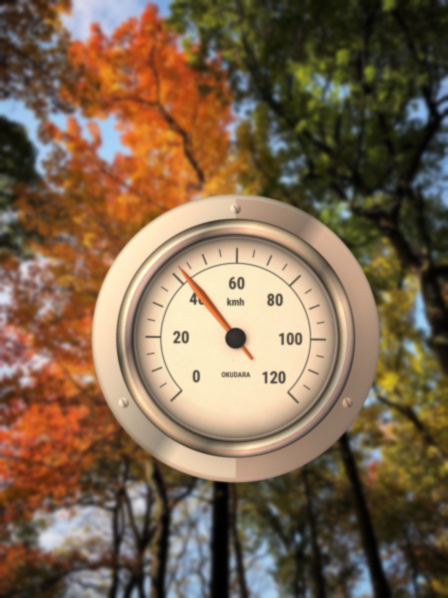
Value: 42.5,km/h
